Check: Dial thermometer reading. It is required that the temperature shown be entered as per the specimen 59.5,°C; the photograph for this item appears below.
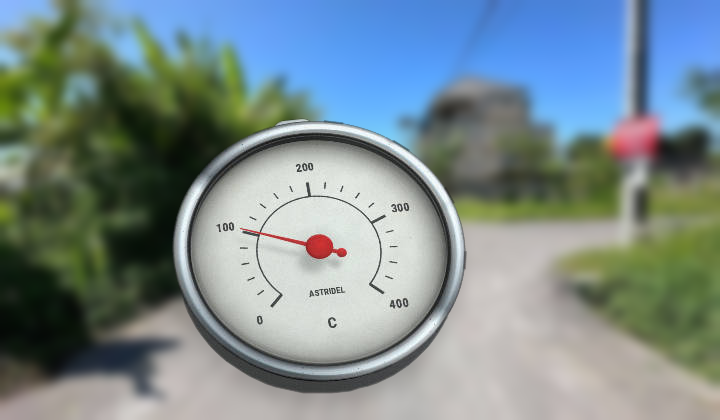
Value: 100,°C
